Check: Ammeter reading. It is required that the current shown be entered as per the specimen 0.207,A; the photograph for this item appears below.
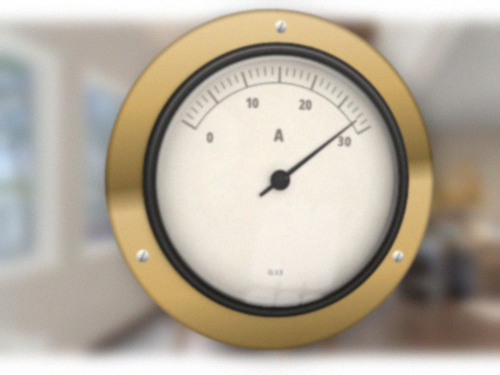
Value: 28,A
